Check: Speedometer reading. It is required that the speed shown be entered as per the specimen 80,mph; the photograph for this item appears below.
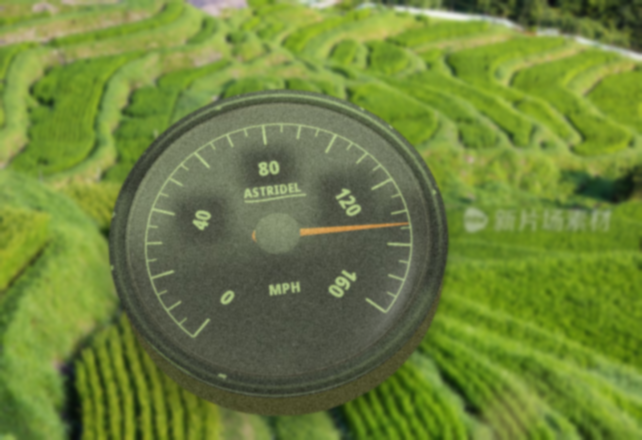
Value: 135,mph
